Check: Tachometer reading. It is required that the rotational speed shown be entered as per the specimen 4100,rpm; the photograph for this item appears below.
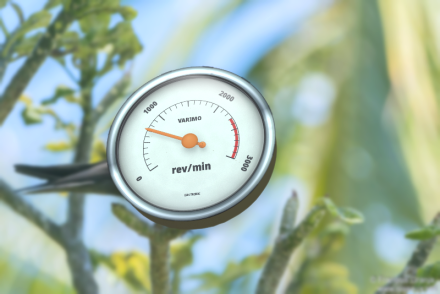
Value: 700,rpm
